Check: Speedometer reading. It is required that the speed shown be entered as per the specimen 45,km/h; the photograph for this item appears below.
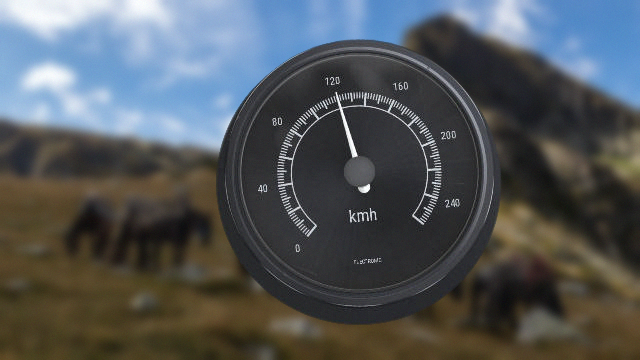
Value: 120,km/h
